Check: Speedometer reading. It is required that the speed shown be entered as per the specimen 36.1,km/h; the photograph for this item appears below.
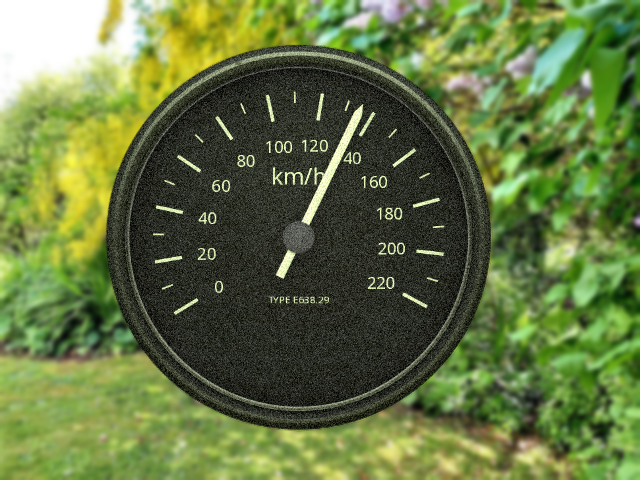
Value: 135,km/h
